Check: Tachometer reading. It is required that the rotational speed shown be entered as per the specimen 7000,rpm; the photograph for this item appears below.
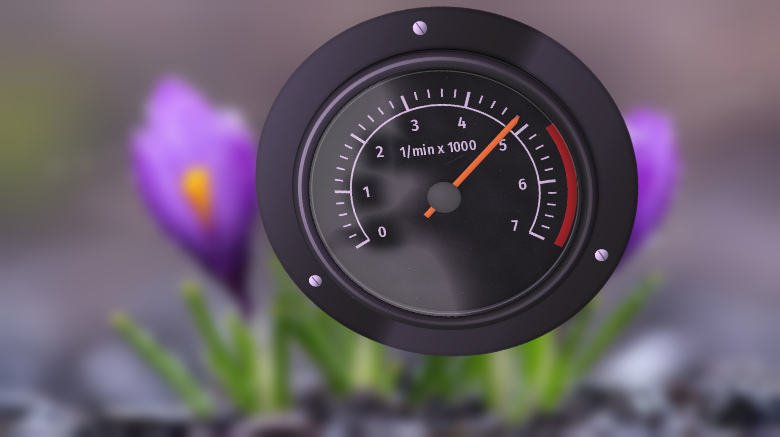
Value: 4800,rpm
